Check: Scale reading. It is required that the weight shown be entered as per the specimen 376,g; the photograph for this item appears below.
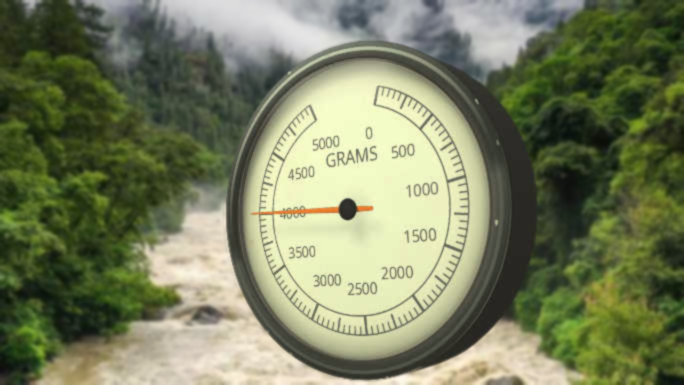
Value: 4000,g
